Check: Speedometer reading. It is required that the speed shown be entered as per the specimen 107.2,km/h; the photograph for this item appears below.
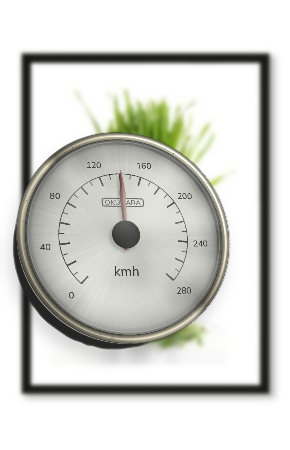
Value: 140,km/h
